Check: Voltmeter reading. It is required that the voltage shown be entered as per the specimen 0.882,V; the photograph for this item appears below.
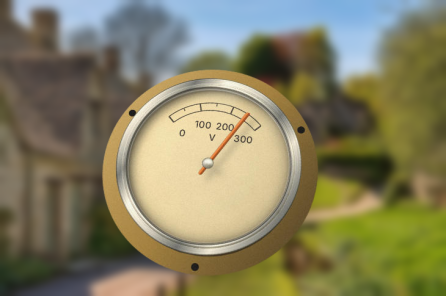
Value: 250,V
